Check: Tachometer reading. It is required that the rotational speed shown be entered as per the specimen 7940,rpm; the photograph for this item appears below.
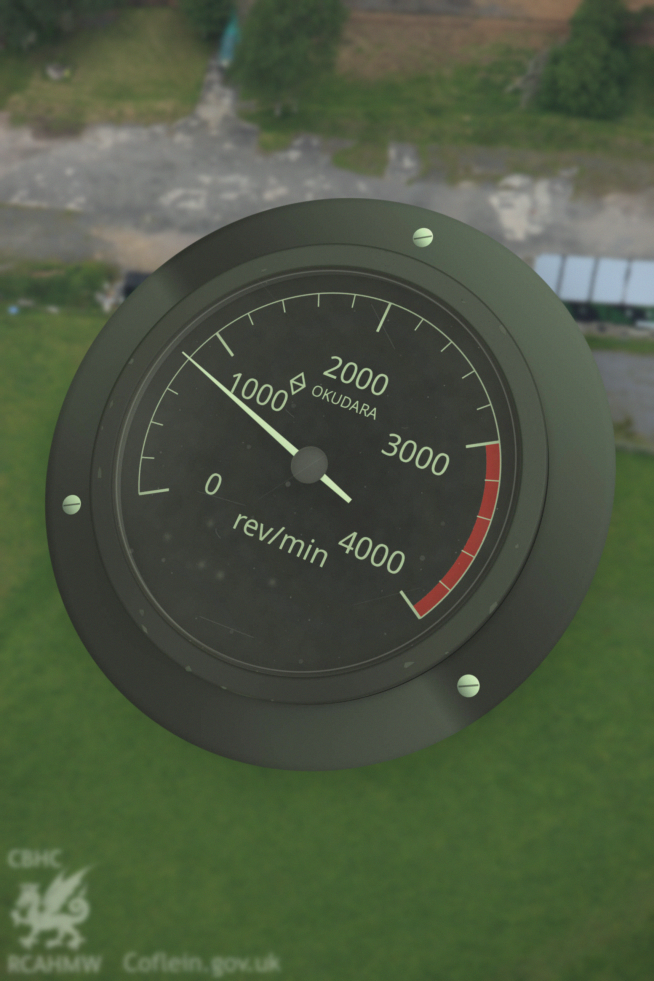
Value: 800,rpm
